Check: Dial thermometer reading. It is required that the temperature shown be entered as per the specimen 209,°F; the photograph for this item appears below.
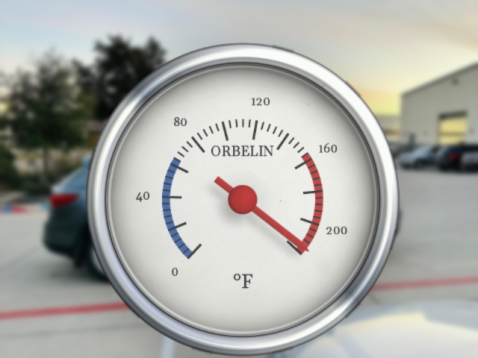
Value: 216,°F
